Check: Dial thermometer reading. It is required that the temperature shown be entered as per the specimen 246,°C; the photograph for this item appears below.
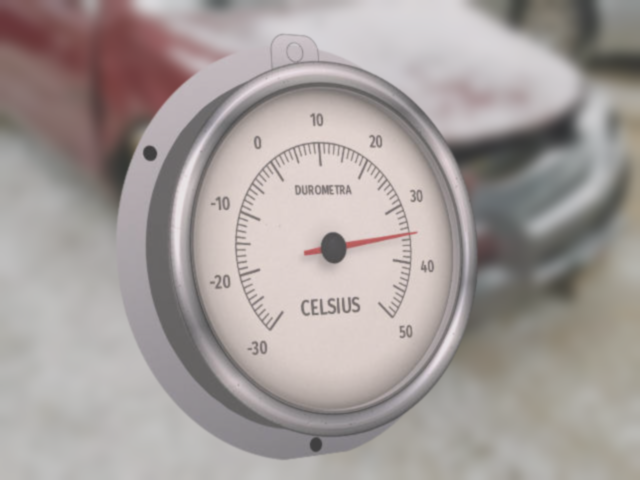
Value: 35,°C
